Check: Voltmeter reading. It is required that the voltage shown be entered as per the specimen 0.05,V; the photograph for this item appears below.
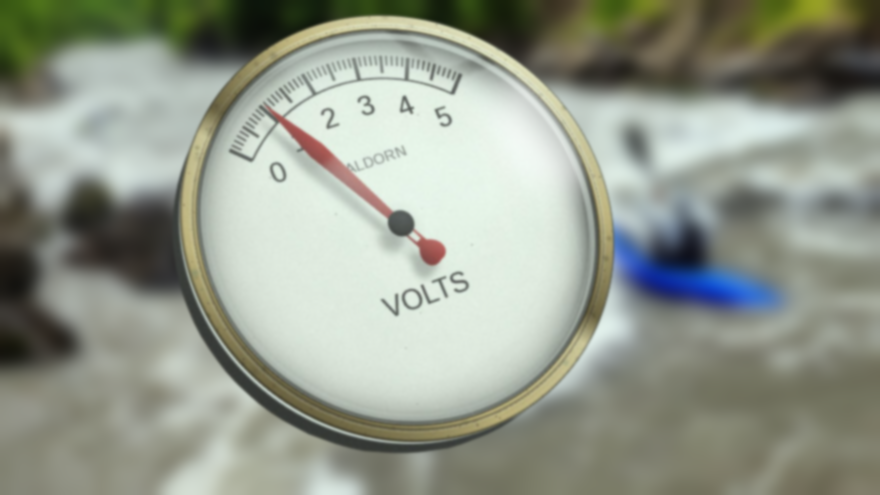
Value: 1,V
